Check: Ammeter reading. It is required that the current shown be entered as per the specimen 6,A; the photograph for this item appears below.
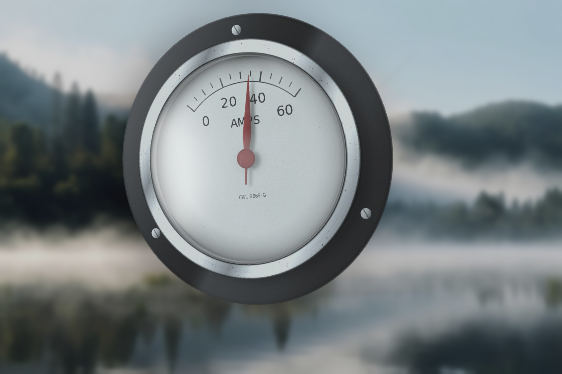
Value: 35,A
